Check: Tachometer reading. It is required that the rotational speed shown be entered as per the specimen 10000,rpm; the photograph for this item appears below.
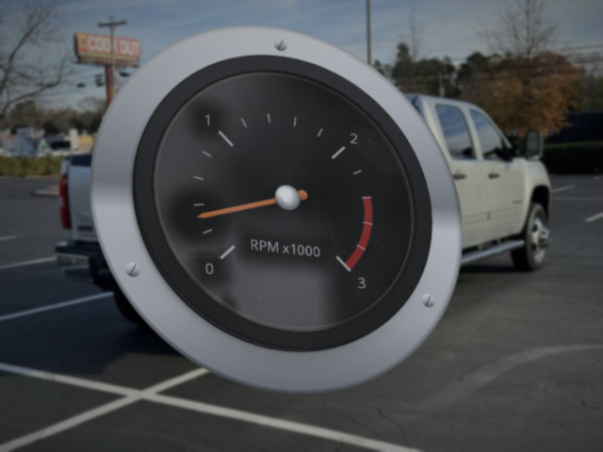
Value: 300,rpm
